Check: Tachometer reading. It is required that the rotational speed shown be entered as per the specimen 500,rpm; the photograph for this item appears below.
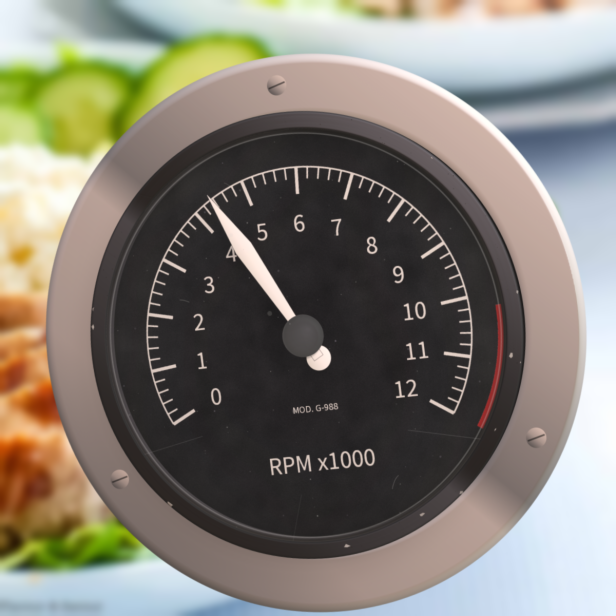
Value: 4400,rpm
